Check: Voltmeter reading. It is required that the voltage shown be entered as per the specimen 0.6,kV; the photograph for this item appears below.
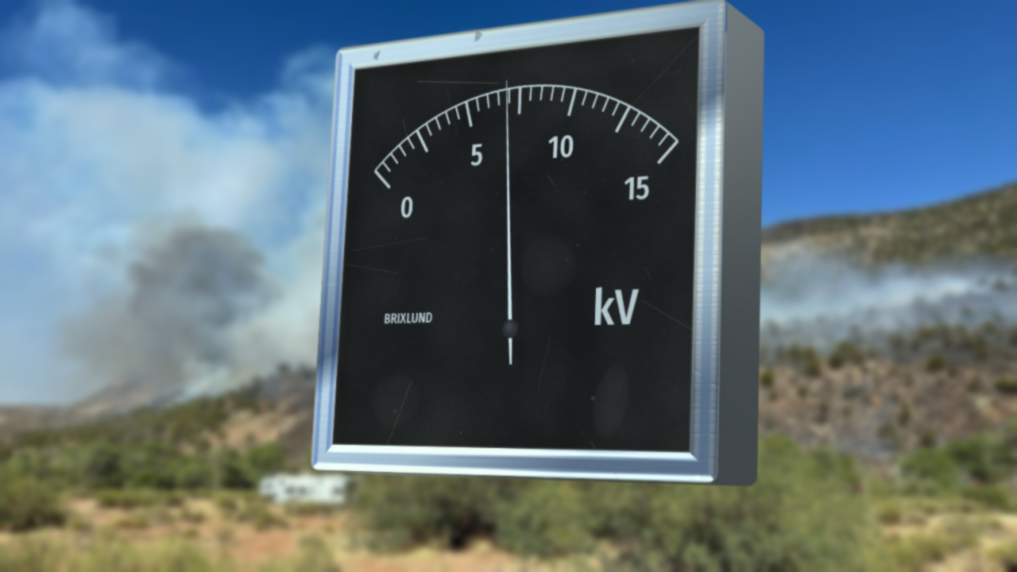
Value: 7,kV
